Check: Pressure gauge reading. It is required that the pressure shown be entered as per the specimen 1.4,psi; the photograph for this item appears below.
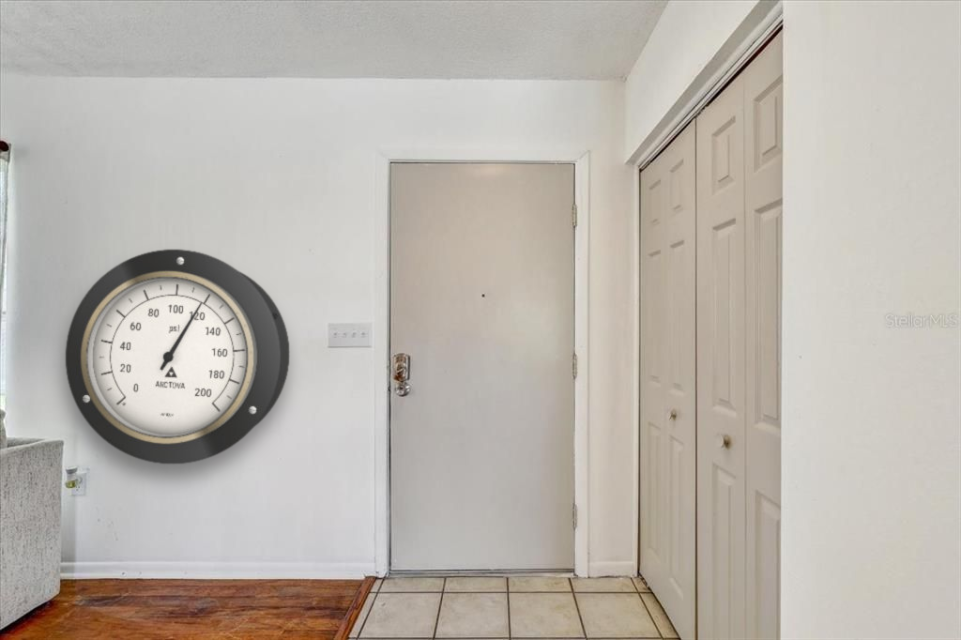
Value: 120,psi
